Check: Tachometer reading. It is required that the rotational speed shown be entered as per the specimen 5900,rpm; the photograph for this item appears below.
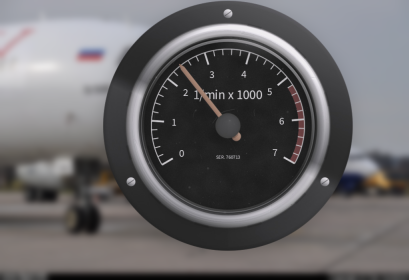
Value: 2400,rpm
